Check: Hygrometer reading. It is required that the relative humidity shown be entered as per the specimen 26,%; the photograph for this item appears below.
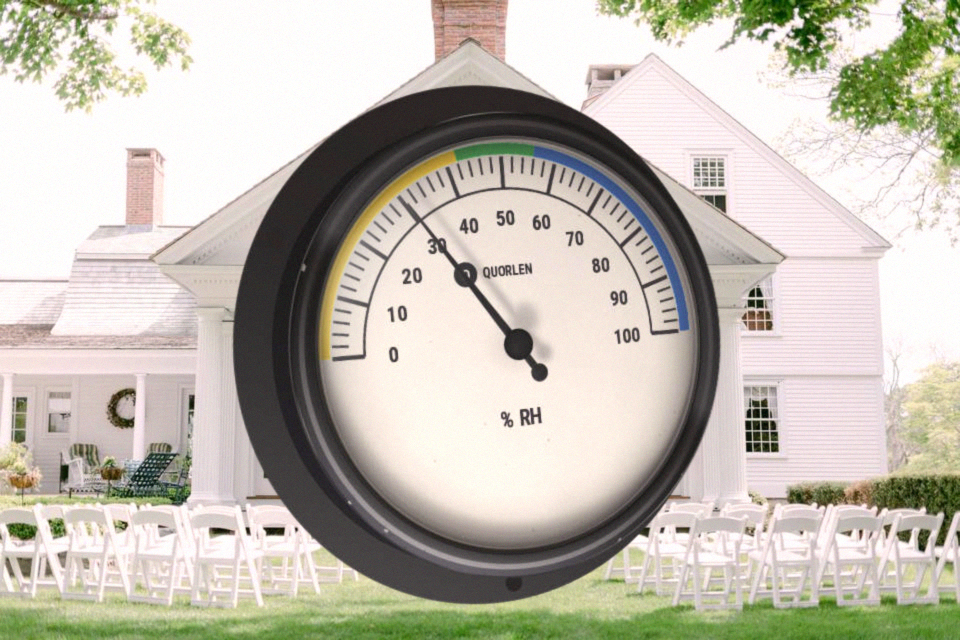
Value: 30,%
